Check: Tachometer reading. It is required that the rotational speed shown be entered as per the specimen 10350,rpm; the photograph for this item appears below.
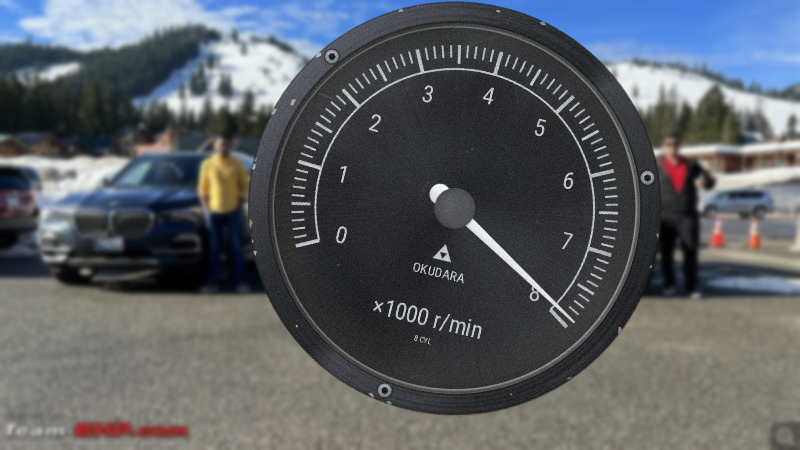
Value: 7900,rpm
